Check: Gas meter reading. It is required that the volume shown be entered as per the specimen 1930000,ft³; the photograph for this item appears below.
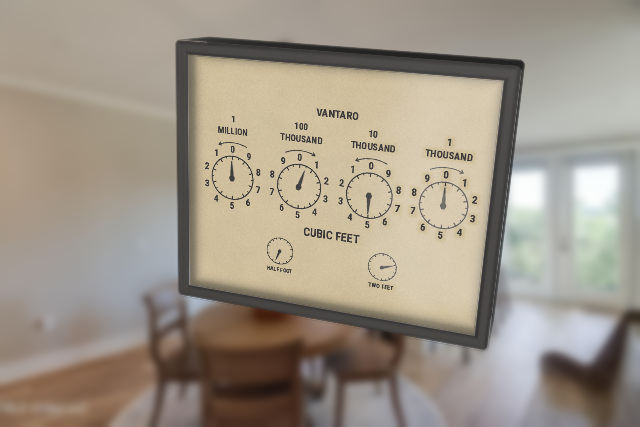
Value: 5000,ft³
